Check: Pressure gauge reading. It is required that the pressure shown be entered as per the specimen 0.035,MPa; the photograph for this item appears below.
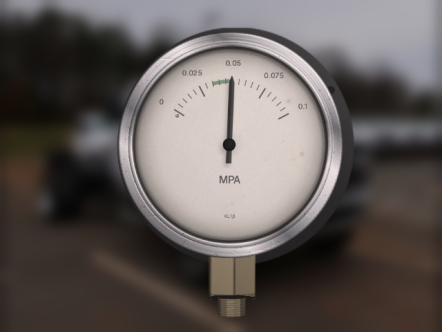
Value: 0.05,MPa
